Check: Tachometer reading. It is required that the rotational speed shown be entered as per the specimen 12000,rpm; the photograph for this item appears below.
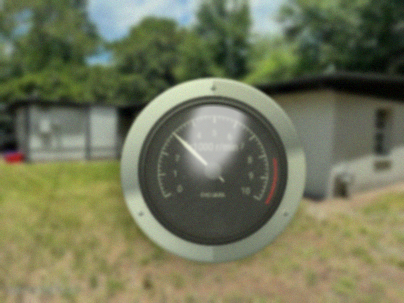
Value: 3000,rpm
